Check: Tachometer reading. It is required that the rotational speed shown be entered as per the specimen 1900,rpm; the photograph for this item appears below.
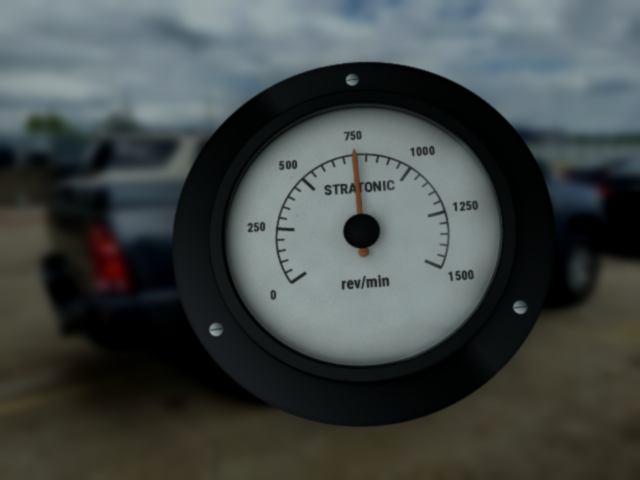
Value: 750,rpm
